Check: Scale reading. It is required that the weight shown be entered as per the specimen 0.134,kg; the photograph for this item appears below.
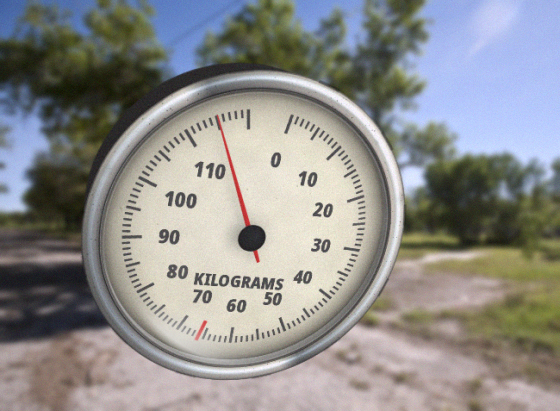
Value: 115,kg
